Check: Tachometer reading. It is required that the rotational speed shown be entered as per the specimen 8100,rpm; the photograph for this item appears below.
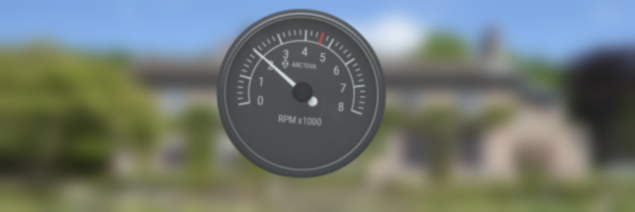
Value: 2000,rpm
